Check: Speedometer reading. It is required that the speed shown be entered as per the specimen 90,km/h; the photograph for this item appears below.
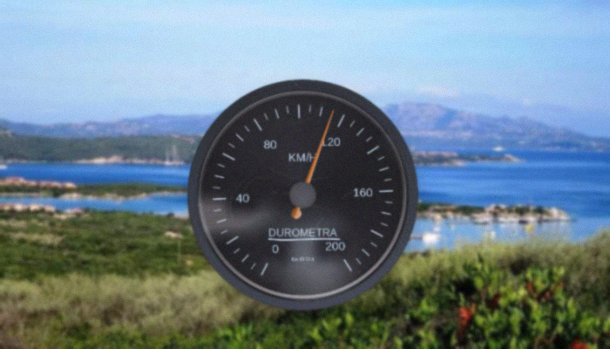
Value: 115,km/h
